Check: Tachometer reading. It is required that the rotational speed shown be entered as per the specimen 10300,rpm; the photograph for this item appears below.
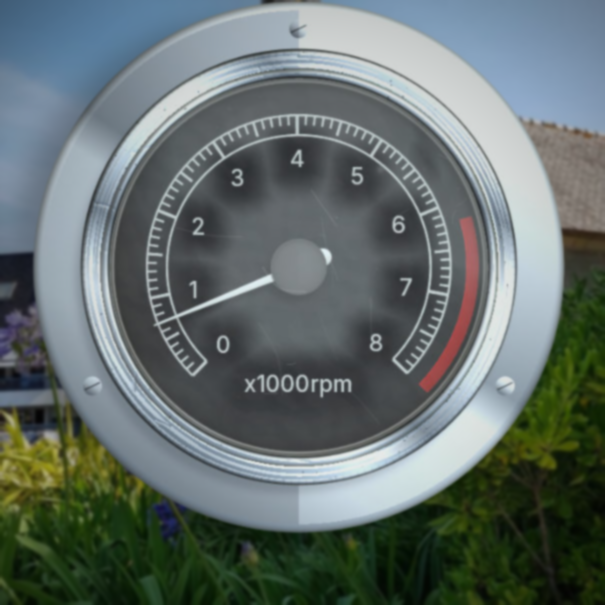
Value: 700,rpm
